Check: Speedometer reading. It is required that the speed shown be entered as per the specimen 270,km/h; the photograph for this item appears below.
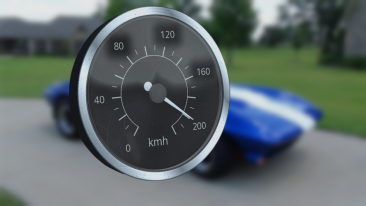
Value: 200,km/h
